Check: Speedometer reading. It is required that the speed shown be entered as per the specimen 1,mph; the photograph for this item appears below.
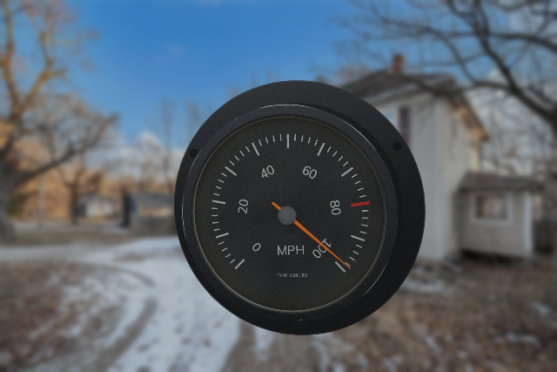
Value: 98,mph
